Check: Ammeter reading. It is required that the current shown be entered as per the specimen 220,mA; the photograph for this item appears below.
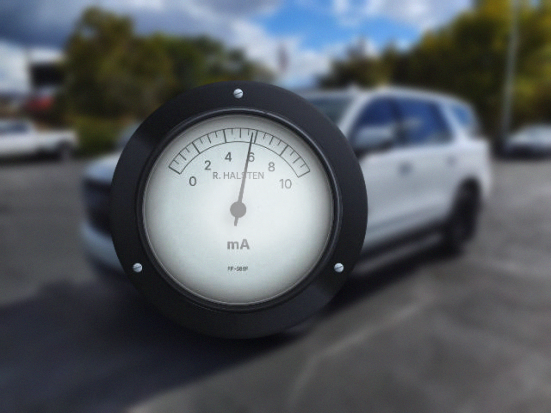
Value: 5.75,mA
